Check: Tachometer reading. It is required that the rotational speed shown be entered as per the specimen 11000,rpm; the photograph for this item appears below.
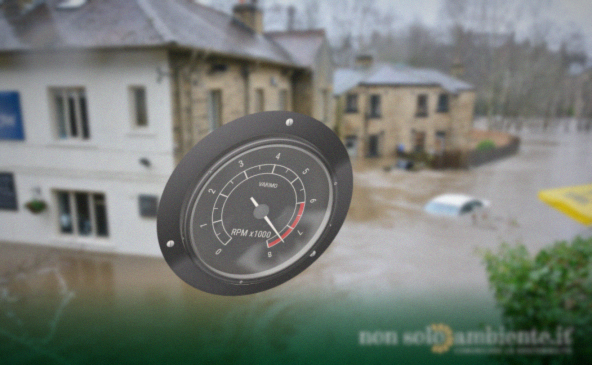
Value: 7500,rpm
